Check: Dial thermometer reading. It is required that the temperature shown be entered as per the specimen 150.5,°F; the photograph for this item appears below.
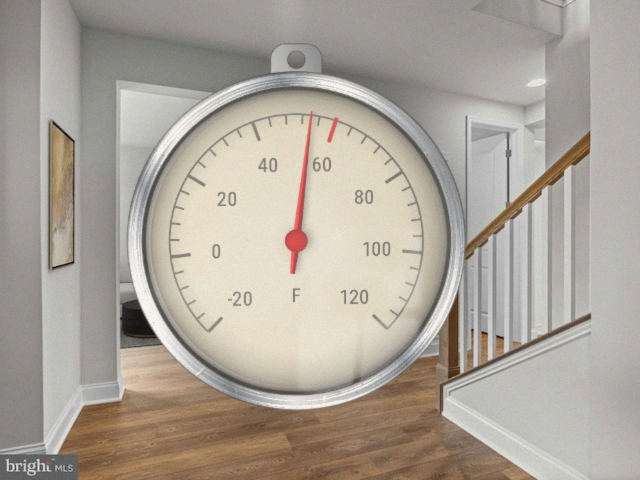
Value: 54,°F
